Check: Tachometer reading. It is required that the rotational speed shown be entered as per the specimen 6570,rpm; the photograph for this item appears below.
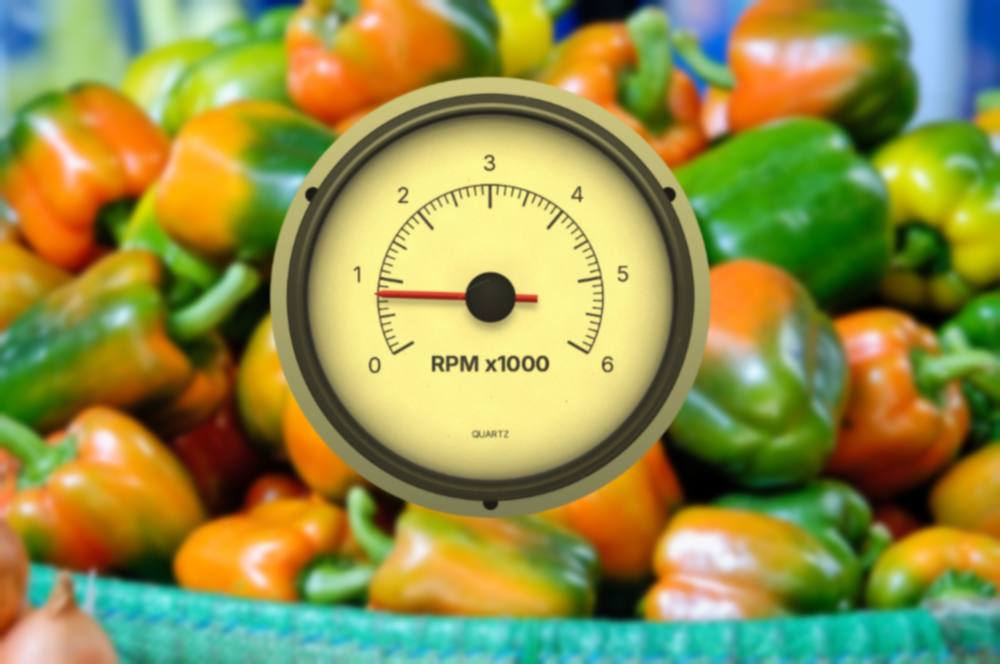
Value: 800,rpm
